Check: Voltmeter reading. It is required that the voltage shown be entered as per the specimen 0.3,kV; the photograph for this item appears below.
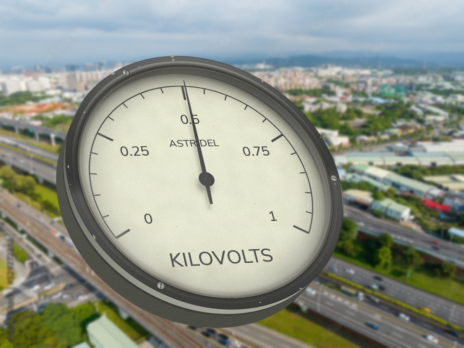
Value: 0.5,kV
